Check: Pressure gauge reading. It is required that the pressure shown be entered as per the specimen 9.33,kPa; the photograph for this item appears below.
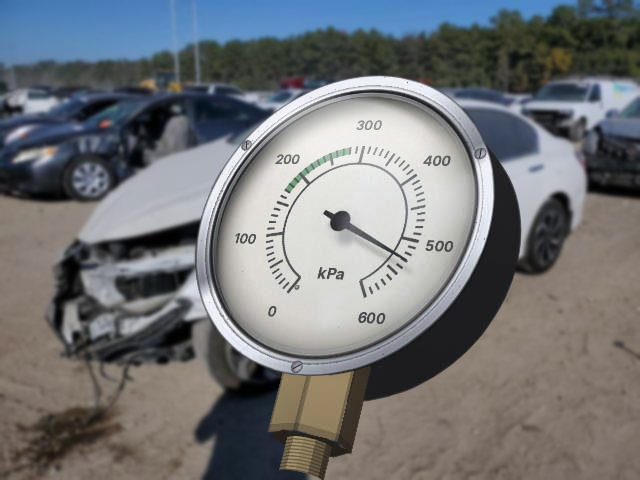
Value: 530,kPa
